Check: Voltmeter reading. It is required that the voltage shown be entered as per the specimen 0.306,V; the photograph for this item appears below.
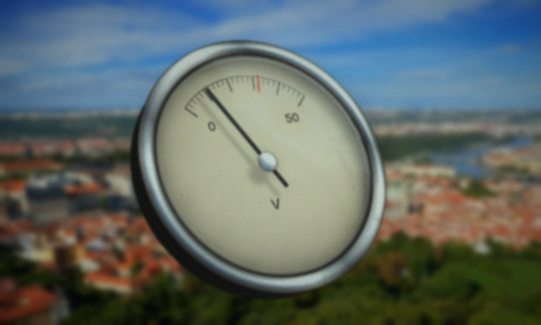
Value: 10,V
